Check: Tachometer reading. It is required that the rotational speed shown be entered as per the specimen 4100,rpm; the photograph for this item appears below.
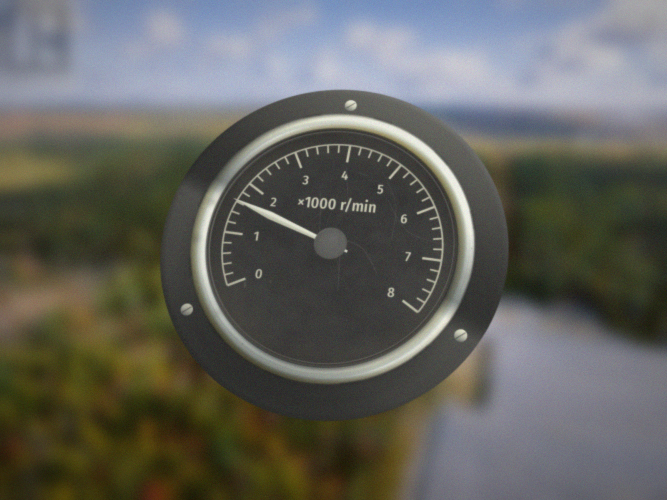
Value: 1600,rpm
